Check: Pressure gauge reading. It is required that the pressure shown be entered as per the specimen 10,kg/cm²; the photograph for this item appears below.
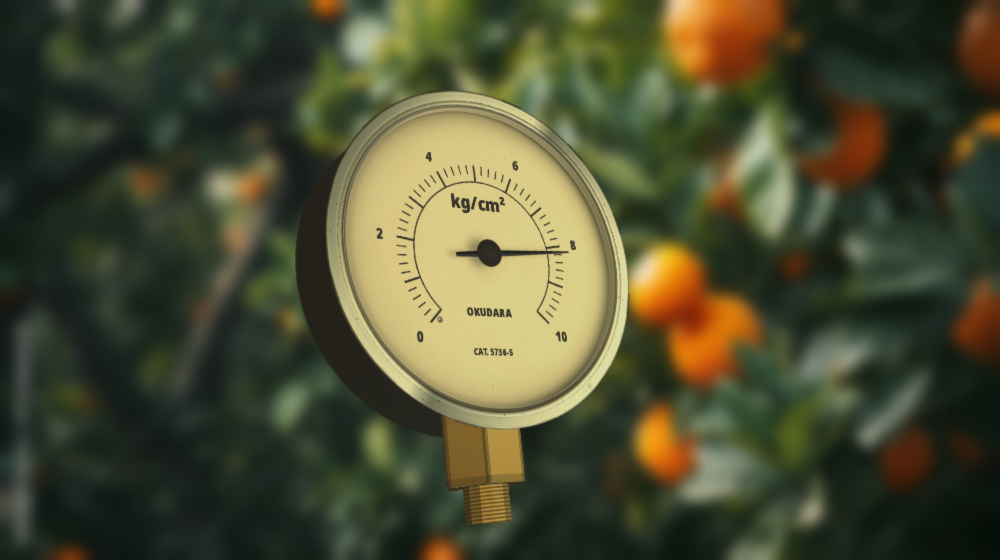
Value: 8.2,kg/cm²
